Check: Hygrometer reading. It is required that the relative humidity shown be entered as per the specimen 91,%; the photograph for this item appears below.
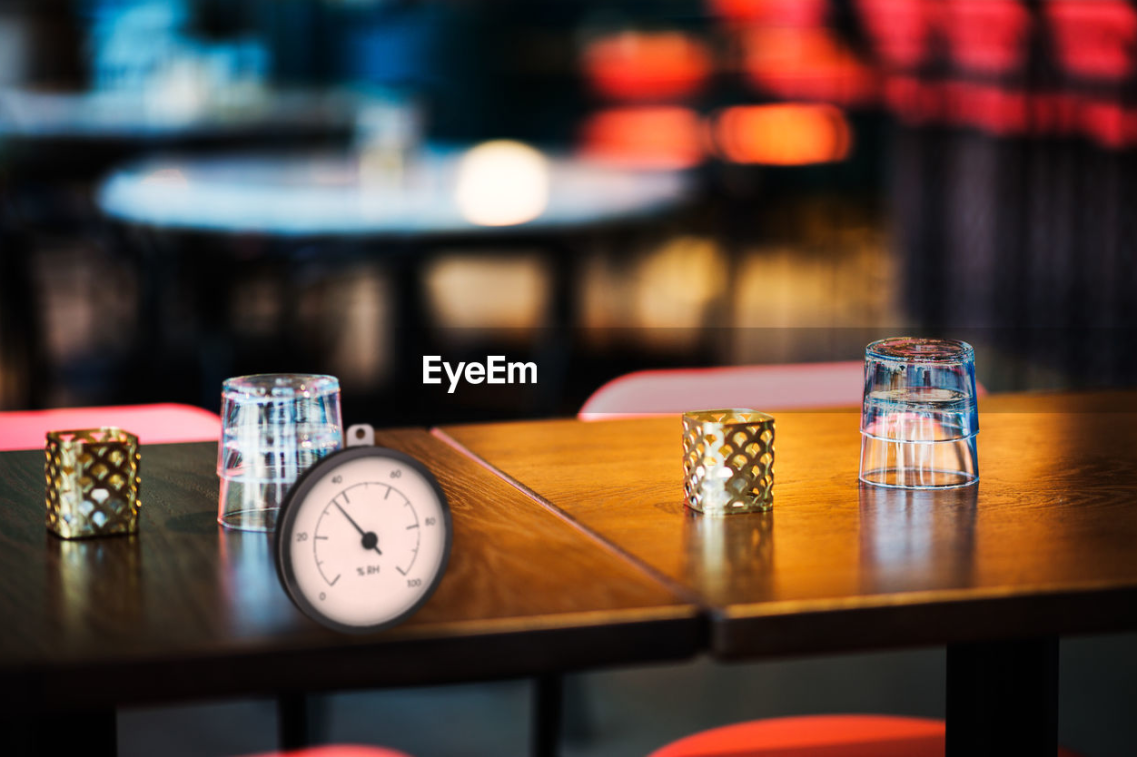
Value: 35,%
